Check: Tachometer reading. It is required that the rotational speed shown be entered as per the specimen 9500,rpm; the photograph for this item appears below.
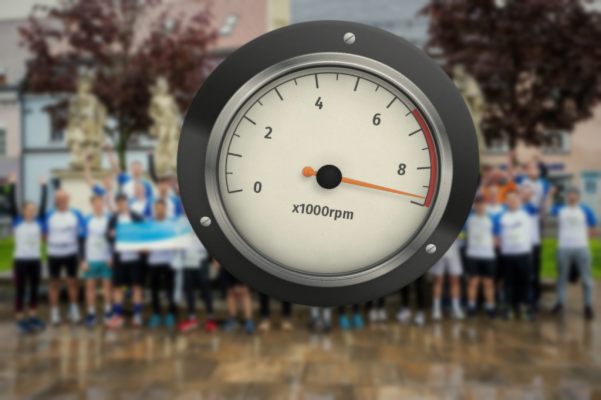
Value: 8750,rpm
